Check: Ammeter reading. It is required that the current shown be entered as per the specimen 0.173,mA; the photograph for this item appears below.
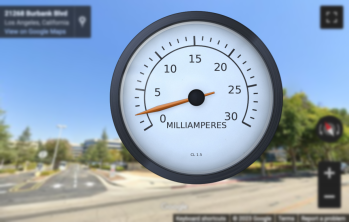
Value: 2,mA
